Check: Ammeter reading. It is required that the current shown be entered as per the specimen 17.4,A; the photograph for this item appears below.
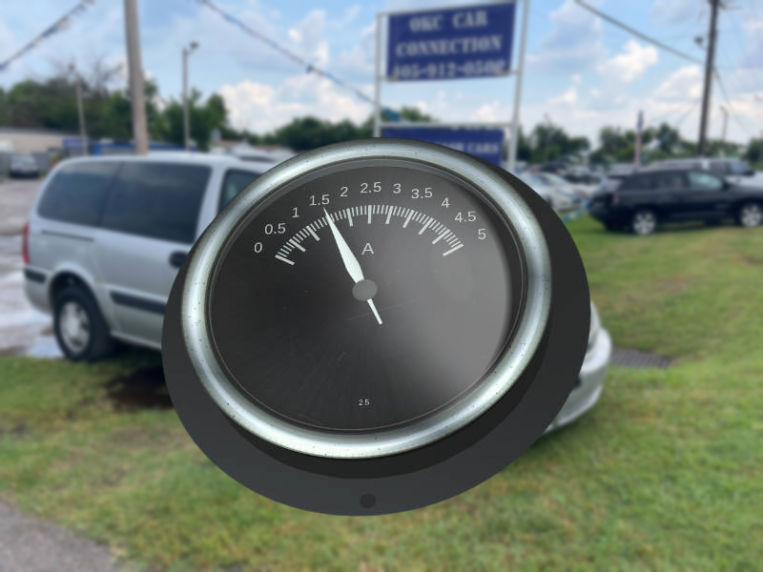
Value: 1.5,A
